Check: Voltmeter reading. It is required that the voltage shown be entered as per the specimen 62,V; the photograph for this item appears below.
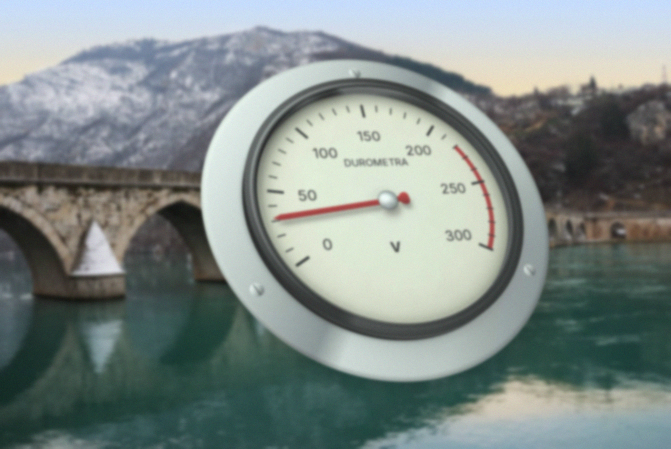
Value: 30,V
